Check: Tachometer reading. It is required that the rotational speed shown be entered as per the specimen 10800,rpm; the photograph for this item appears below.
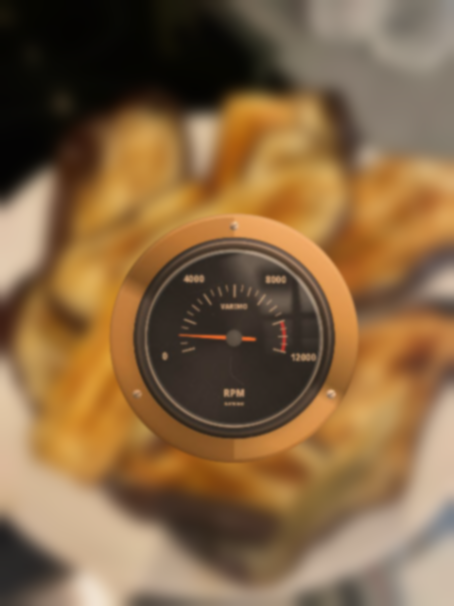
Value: 1000,rpm
